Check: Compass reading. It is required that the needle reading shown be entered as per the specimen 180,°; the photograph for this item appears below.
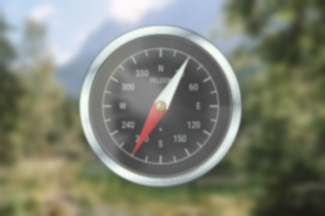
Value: 210,°
